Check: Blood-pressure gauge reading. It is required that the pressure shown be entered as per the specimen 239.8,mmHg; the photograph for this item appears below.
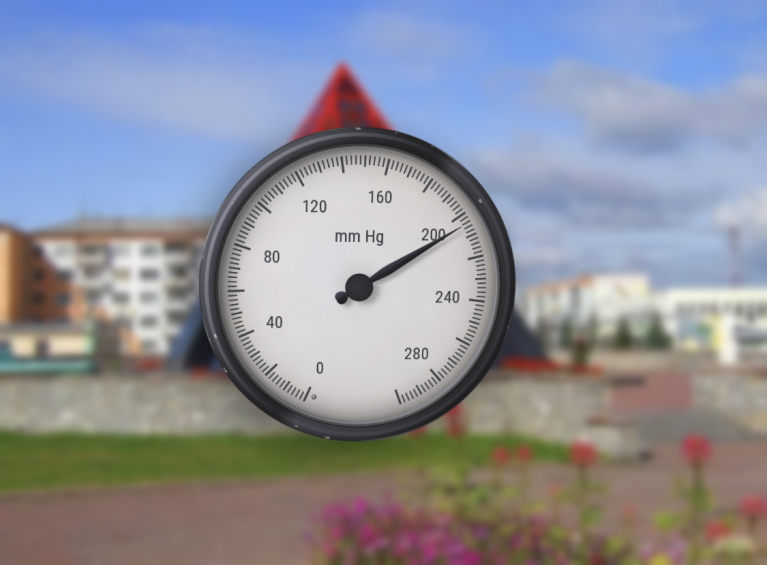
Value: 204,mmHg
